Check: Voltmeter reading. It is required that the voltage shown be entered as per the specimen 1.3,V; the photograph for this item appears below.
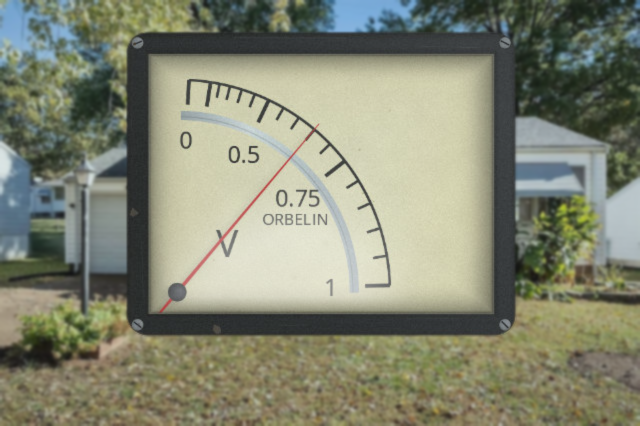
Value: 0.65,V
